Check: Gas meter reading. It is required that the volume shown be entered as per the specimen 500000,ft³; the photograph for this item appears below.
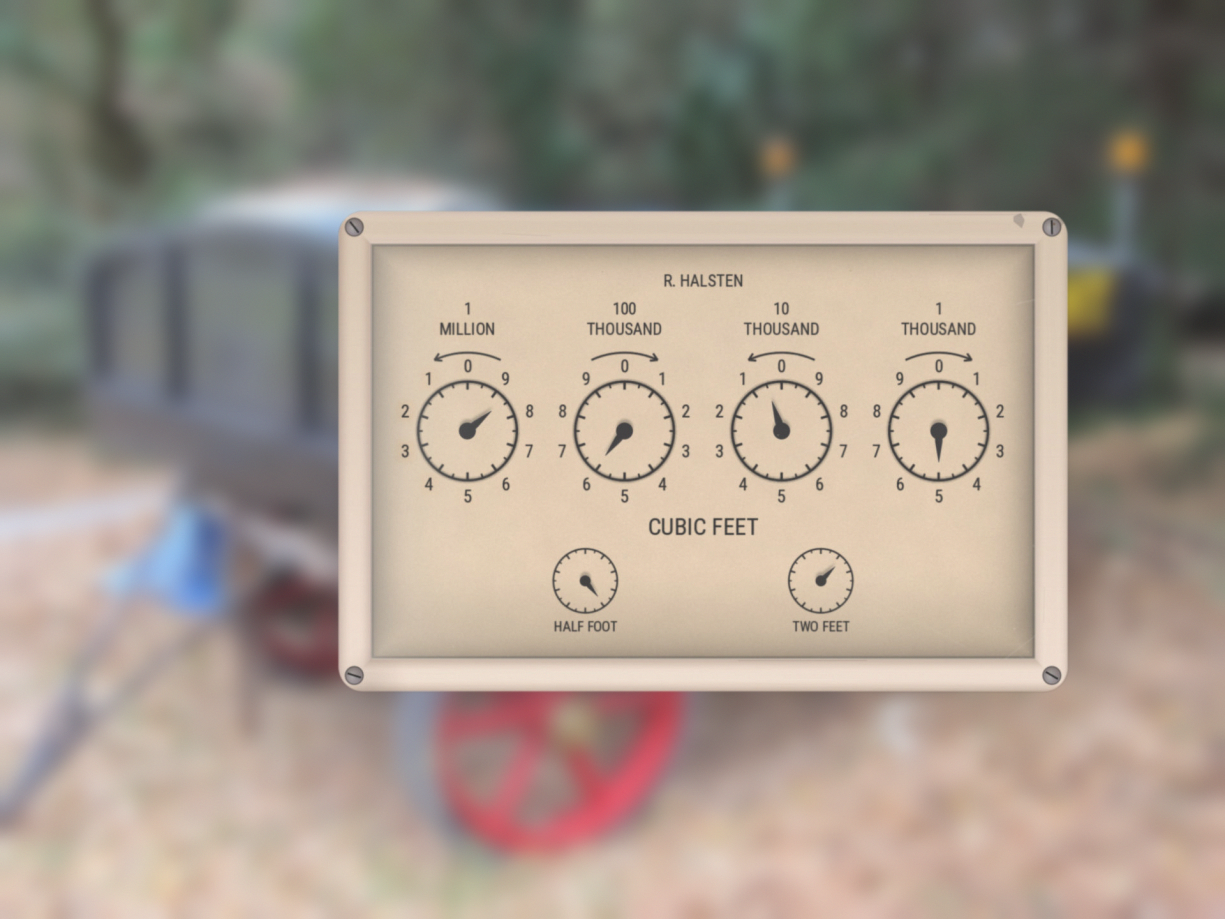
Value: 860500,ft³
